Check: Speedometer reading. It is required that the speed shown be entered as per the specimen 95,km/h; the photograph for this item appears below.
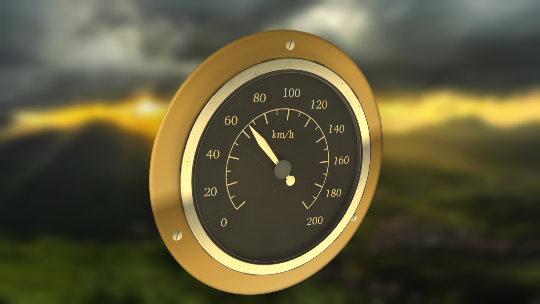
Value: 65,km/h
